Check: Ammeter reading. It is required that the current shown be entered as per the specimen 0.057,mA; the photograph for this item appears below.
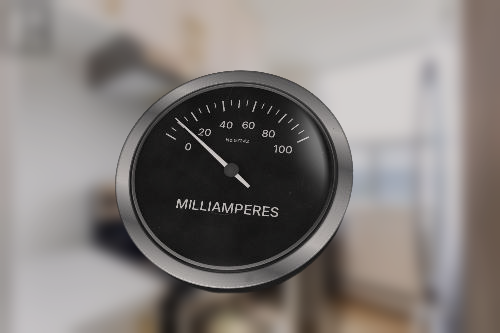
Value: 10,mA
